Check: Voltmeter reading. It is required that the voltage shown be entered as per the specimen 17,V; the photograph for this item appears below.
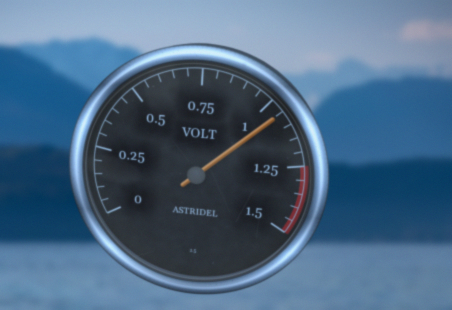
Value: 1.05,V
